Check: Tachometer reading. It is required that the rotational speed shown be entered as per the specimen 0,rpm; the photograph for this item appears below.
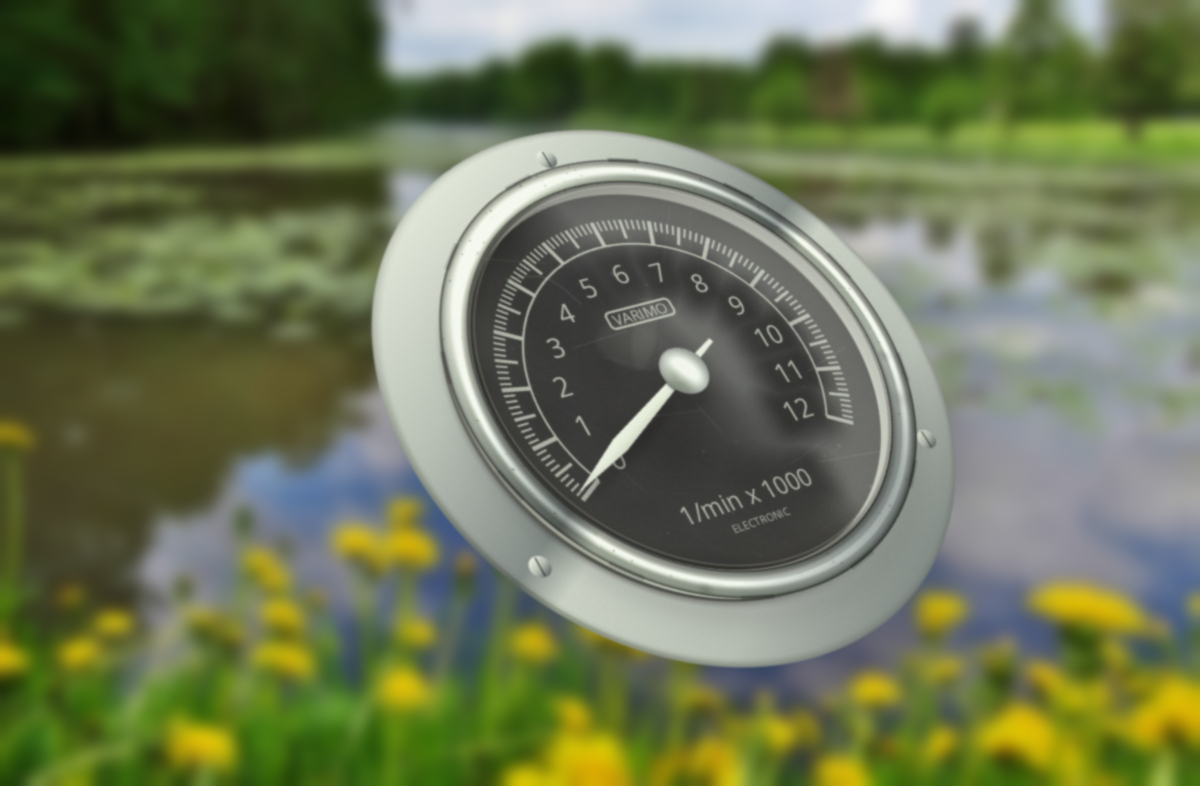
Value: 100,rpm
